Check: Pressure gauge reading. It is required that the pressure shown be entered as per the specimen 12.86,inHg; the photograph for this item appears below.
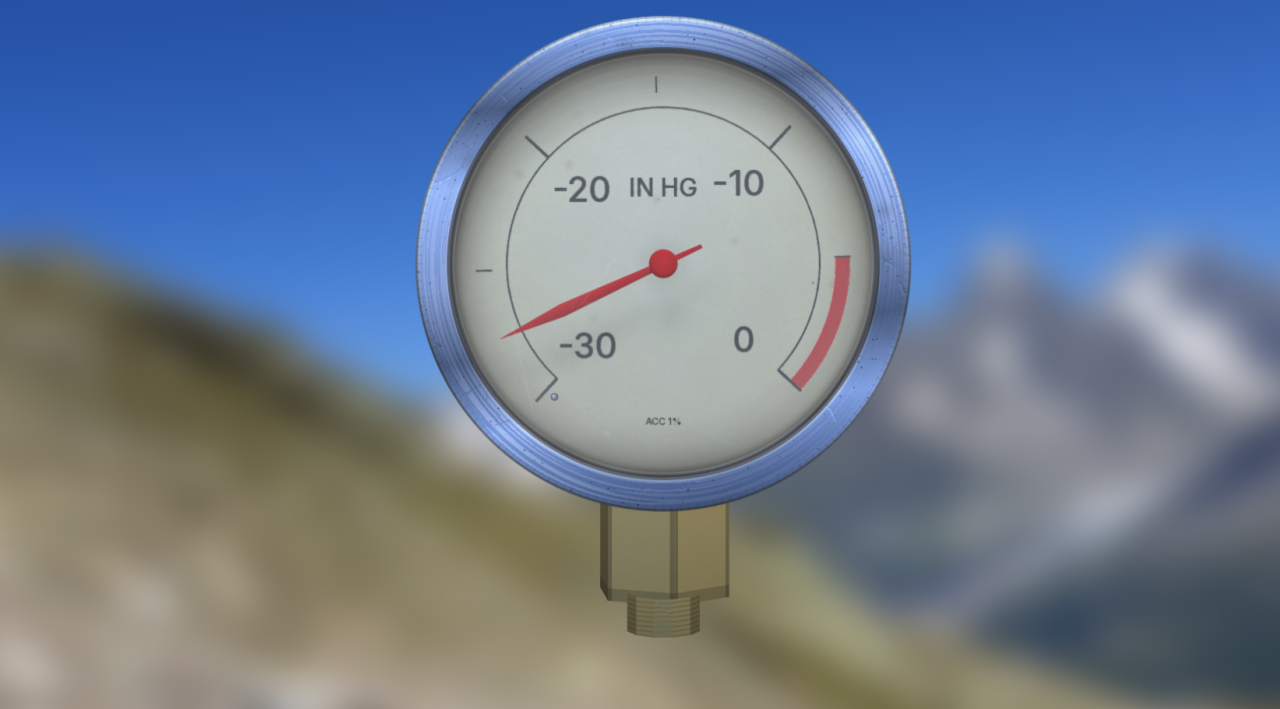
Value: -27.5,inHg
